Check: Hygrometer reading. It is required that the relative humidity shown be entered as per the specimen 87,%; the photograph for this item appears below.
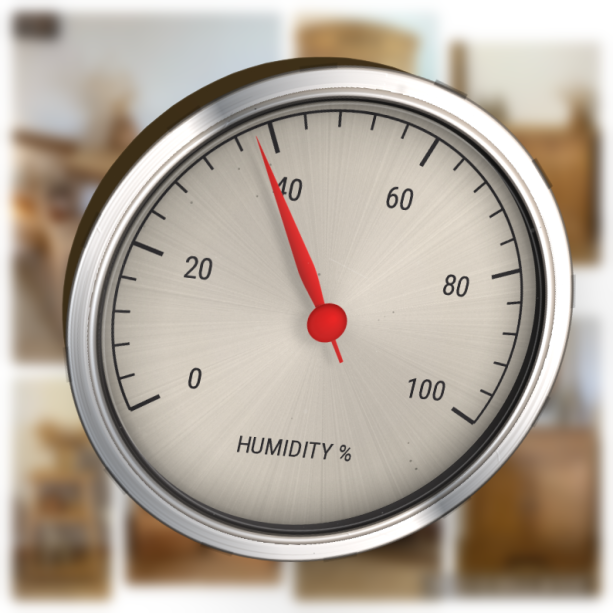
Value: 38,%
